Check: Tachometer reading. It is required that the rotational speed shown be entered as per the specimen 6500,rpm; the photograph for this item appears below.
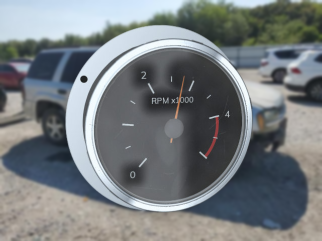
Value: 2750,rpm
